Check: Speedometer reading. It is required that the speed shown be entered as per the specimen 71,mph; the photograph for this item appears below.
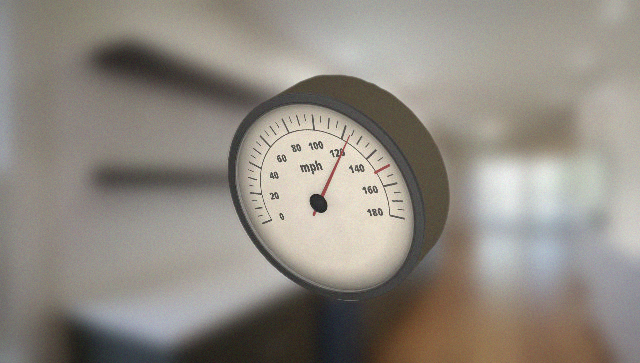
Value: 125,mph
